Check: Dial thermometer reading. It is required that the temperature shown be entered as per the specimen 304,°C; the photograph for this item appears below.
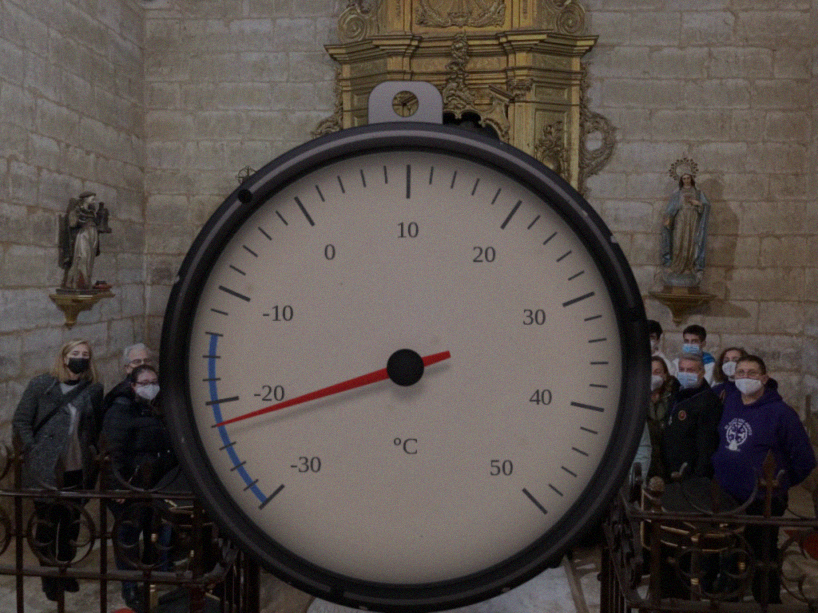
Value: -22,°C
